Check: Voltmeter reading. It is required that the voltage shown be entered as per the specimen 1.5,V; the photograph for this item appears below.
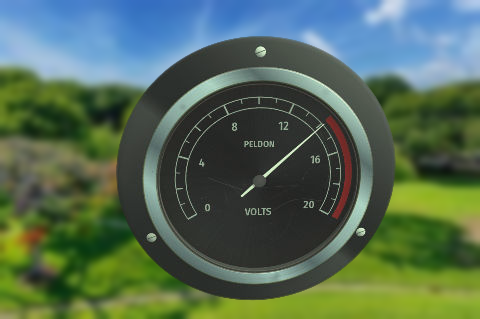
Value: 14,V
